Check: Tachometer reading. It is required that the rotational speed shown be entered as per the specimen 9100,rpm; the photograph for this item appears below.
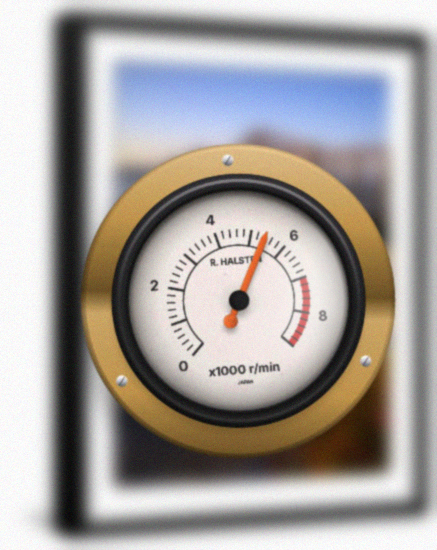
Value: 5400,rpm
